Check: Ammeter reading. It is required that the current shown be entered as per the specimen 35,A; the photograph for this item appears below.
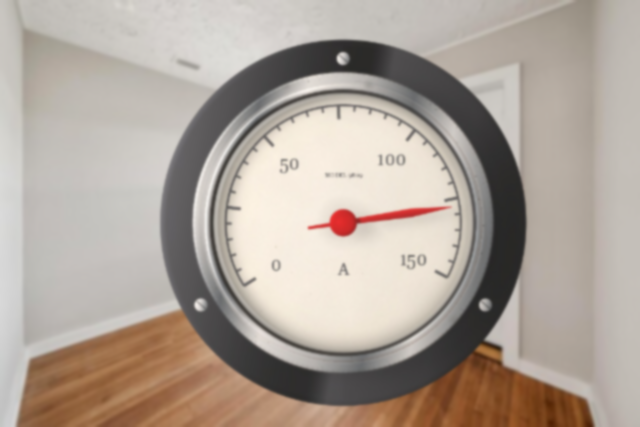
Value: 127.5,A
